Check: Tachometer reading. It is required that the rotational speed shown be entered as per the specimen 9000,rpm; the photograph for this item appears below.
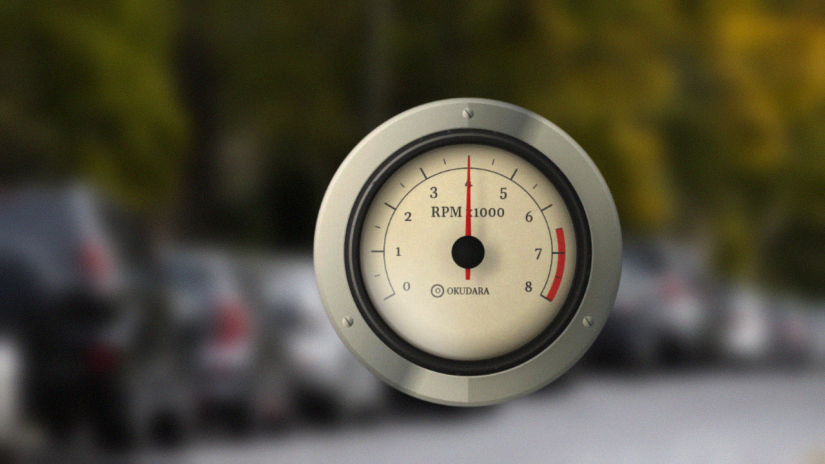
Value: 4000,rpm
